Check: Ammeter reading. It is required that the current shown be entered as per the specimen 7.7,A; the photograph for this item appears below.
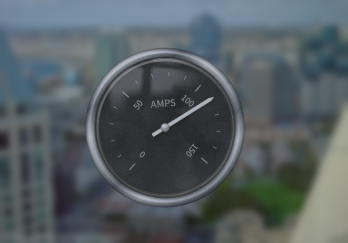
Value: 110,A
